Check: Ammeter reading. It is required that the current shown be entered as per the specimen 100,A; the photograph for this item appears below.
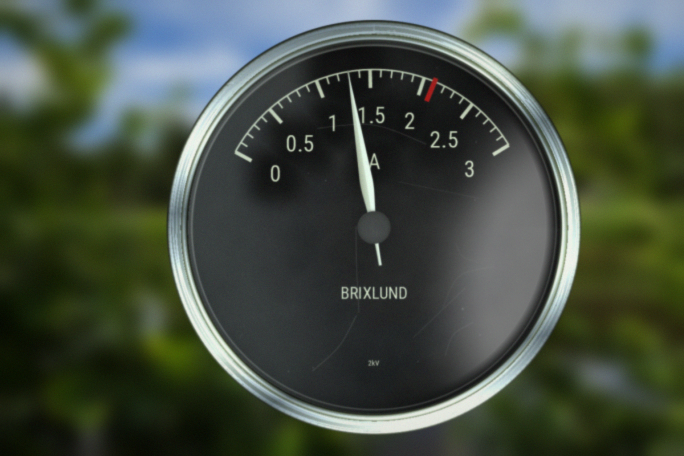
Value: 1.3,A
